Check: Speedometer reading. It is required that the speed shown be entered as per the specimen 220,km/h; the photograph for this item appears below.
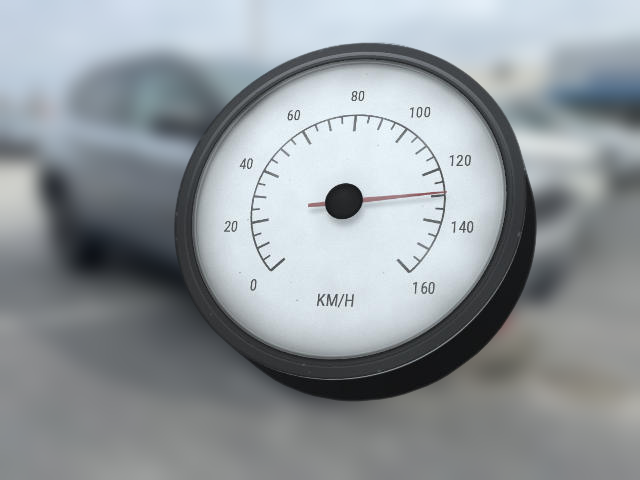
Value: 130,km/h
